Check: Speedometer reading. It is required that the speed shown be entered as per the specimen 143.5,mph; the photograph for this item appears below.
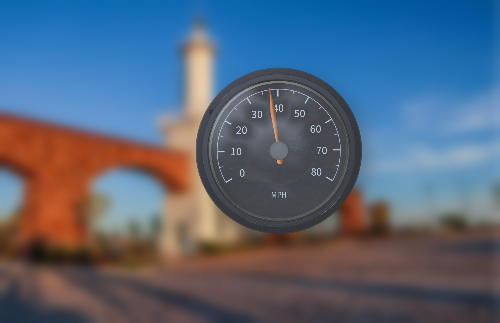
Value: 37.5,mph
